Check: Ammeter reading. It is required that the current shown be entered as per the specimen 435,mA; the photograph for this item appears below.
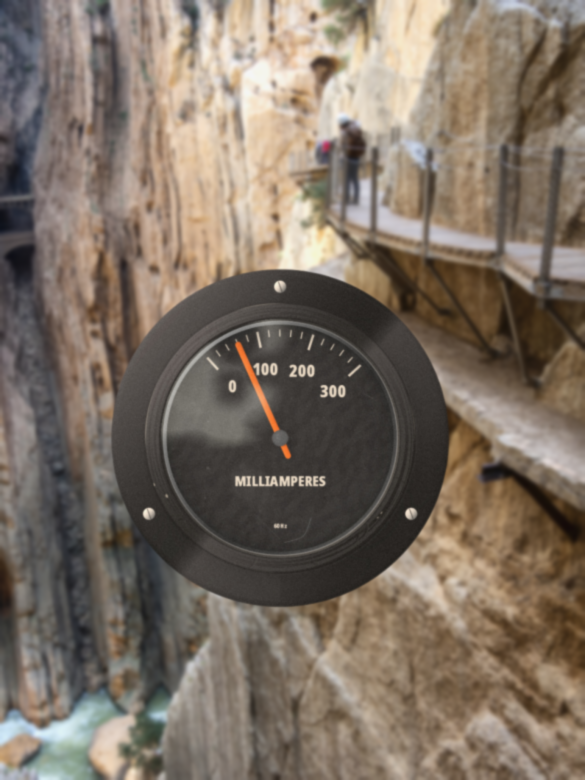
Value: 60,mA
